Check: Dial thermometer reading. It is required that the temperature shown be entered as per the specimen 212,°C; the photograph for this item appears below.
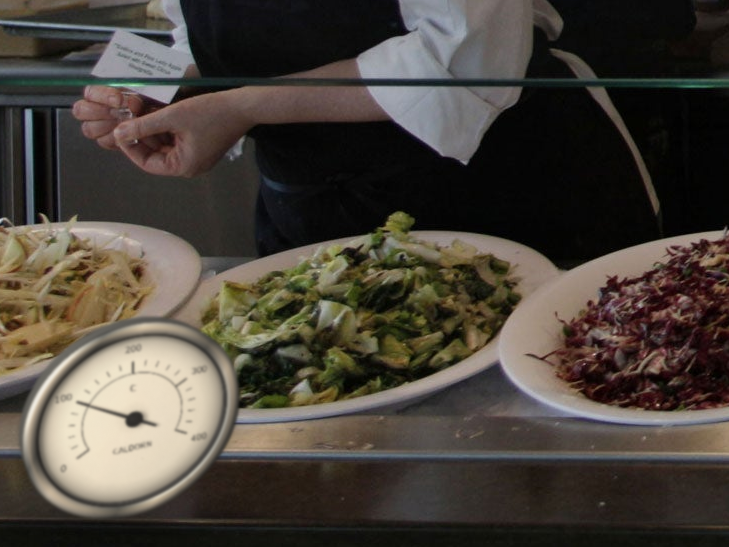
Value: 100,°C
